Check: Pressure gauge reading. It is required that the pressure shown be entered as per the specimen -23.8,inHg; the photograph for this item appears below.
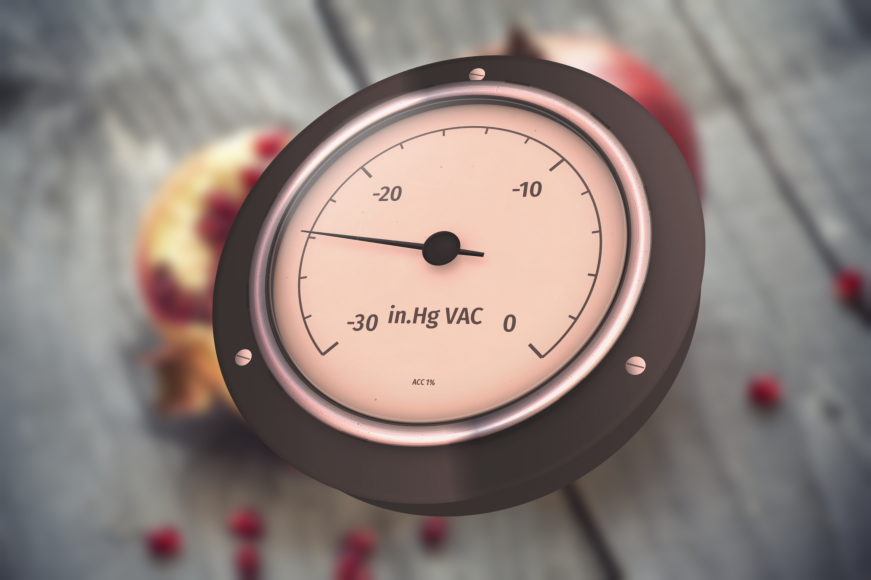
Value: -24,inHg
